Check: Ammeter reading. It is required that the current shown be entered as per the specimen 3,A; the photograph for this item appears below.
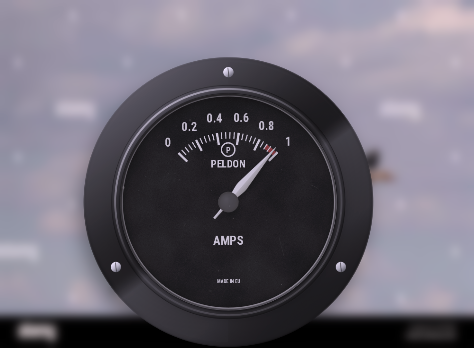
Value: 0.96,A
